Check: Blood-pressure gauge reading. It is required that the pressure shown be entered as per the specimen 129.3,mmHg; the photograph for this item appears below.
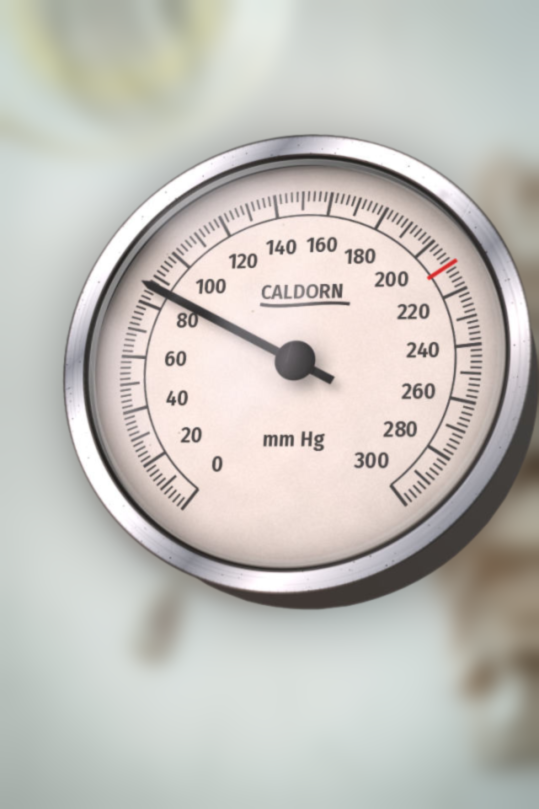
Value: 86,mmHg
